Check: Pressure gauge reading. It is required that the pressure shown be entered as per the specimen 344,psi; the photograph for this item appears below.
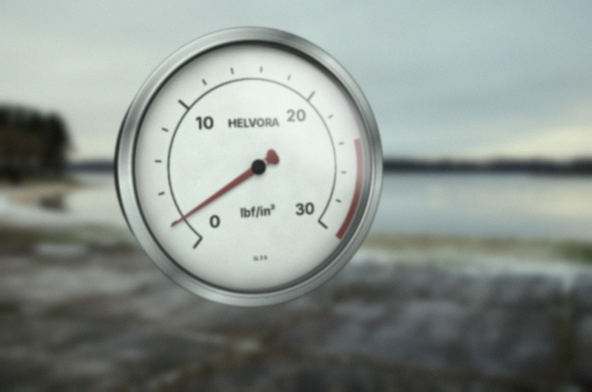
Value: 2,psi
